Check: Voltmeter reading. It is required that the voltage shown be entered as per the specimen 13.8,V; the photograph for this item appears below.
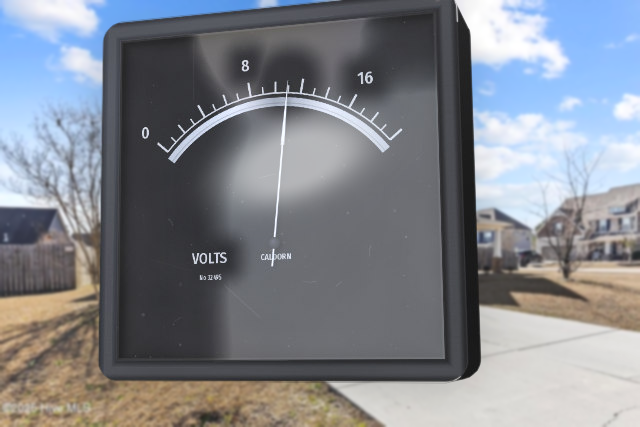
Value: 11,V
